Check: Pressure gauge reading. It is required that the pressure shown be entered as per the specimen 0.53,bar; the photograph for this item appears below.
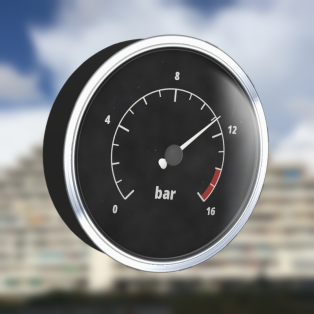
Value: 11,bar
